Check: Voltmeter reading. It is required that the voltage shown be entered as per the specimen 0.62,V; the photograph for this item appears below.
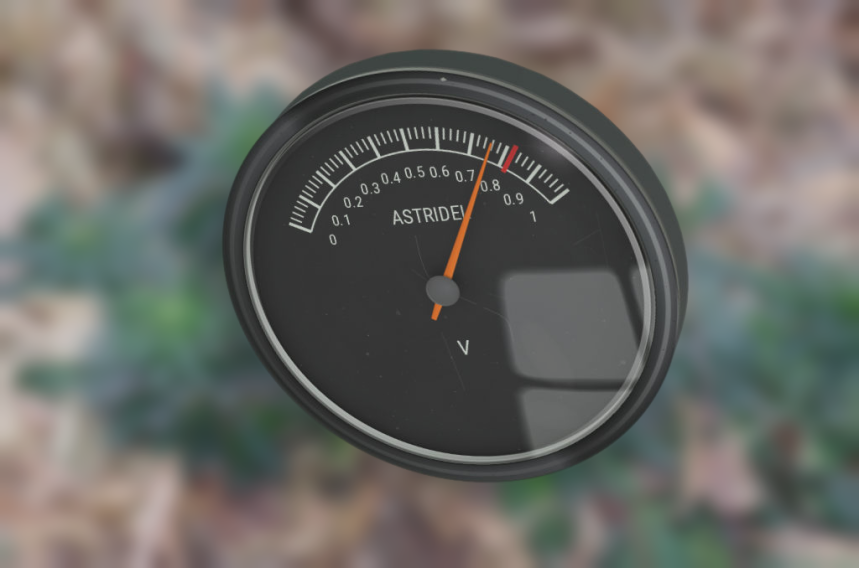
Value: 0.76,V
